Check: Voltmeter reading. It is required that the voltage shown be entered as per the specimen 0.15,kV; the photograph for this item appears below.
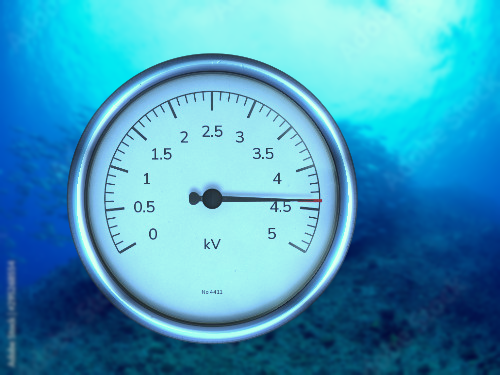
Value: 4.4,kV
